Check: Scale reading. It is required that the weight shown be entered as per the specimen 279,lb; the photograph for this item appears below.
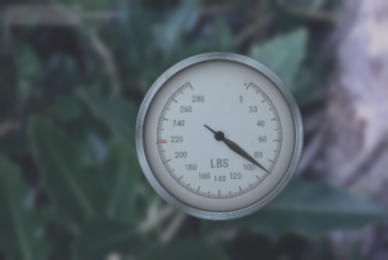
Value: 90,lb
